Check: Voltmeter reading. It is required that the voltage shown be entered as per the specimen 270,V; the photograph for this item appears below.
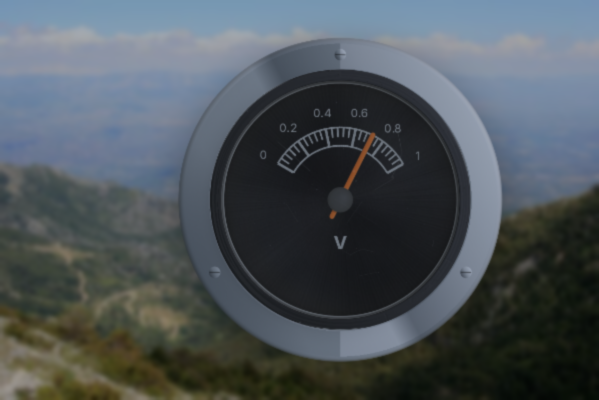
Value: 0.72,V
